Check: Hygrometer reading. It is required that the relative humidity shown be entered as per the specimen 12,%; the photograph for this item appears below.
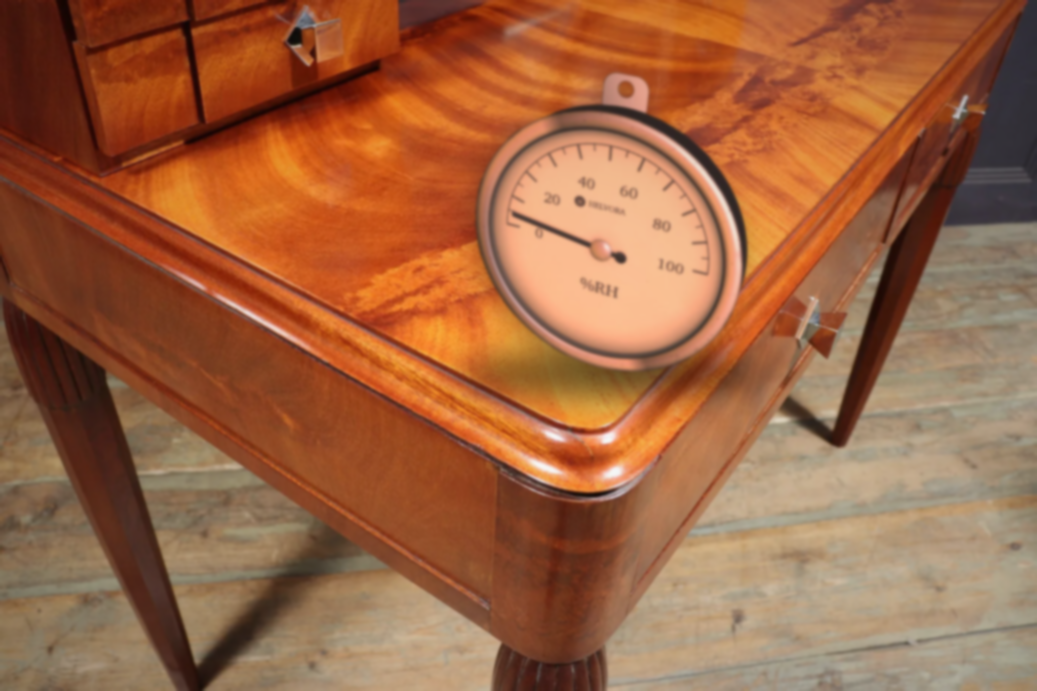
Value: 5,%
